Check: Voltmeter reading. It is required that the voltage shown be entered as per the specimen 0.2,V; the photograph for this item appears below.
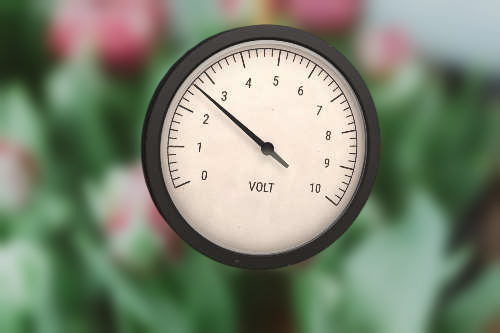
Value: 2.6,V
